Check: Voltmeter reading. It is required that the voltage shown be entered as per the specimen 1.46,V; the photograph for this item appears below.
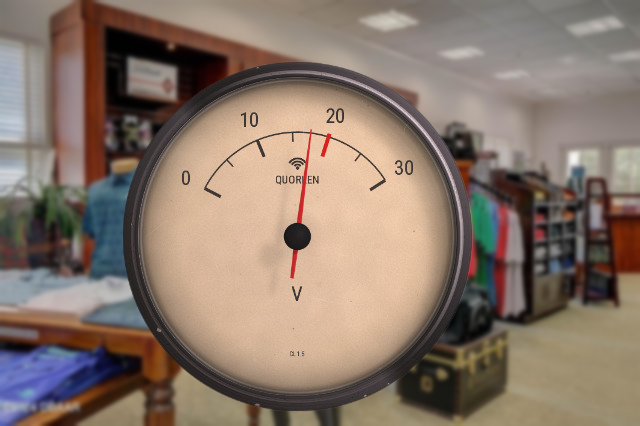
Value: 17.5,V
